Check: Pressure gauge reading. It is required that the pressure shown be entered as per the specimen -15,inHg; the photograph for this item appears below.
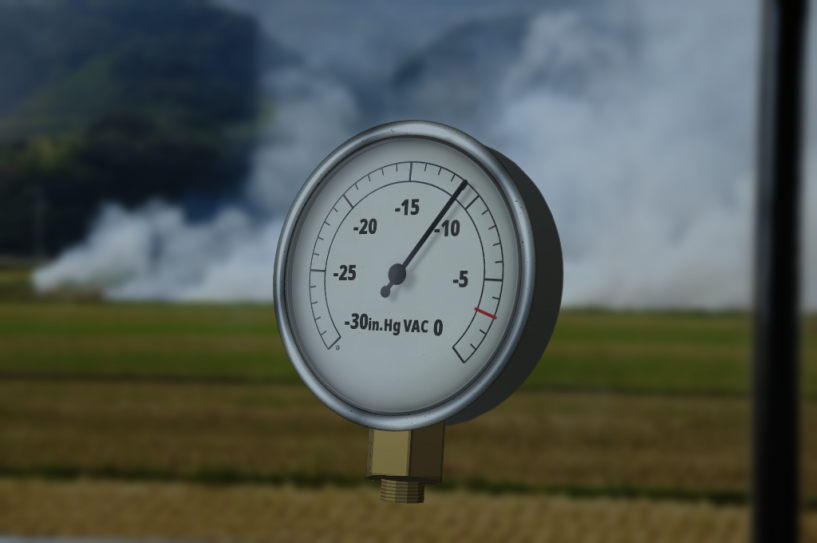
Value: -11,inHg
